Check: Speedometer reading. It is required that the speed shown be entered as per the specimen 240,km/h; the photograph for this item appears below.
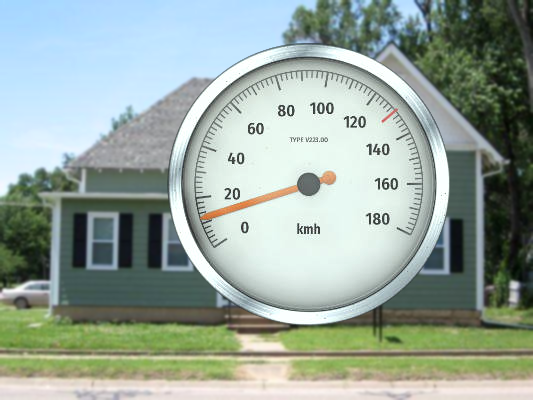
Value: 12,km/h
